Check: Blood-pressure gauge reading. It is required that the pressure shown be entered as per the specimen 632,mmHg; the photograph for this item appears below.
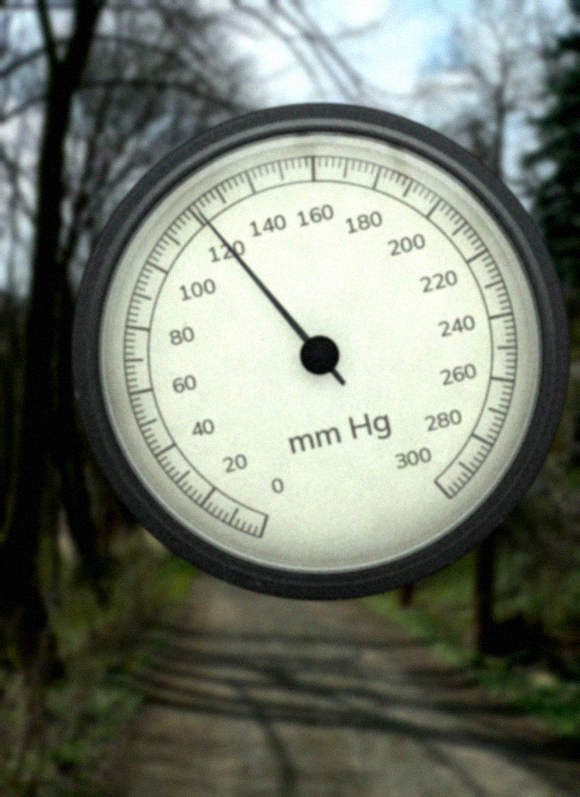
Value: 122,mmHg
